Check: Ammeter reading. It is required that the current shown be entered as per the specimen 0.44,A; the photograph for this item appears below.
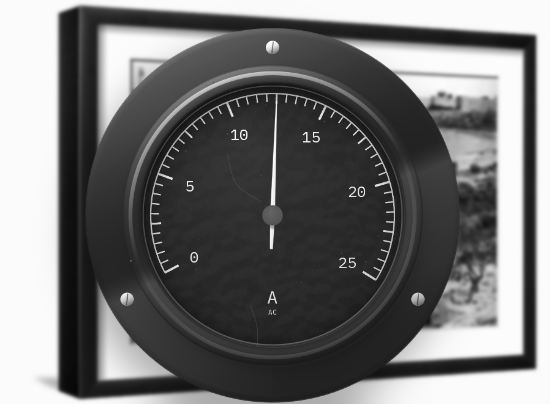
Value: 12.5,A
